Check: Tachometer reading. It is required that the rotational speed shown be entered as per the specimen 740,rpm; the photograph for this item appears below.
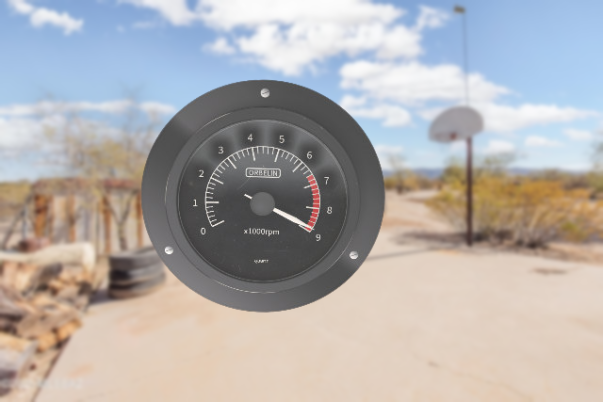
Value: 8800,rpm
